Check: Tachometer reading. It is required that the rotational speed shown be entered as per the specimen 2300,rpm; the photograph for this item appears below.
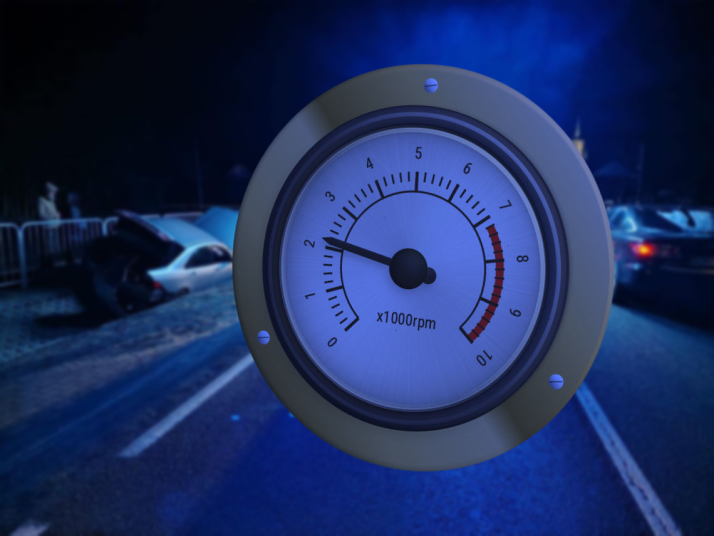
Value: 2200,rpm
